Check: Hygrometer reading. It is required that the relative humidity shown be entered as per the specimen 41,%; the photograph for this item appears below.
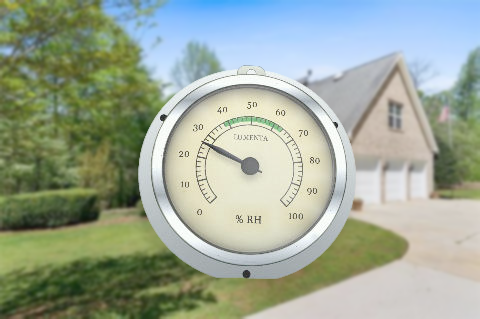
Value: 26,%
